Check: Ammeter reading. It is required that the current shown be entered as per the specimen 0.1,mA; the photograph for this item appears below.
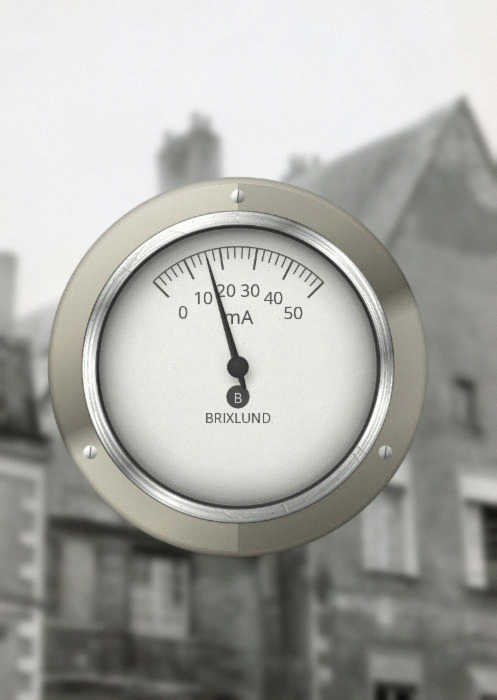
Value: 16,mA
